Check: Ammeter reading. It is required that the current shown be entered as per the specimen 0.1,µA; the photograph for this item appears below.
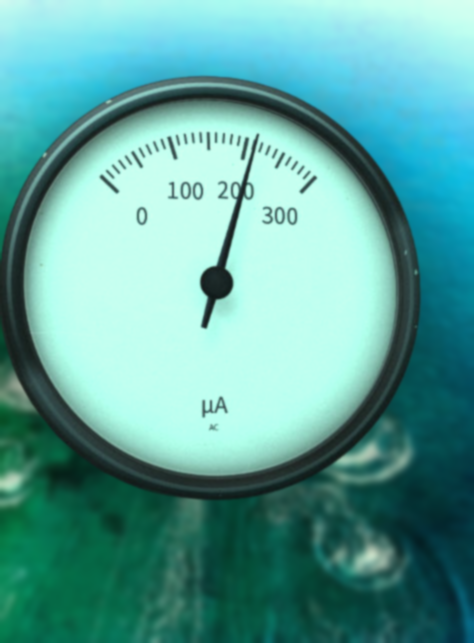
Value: 210,µA
